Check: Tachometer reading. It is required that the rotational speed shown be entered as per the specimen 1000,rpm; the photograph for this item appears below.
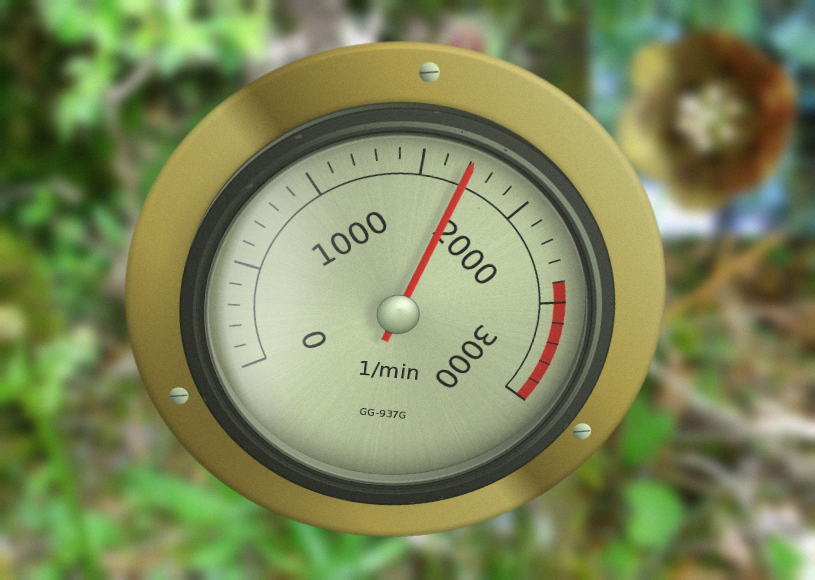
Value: 1700,rpm
